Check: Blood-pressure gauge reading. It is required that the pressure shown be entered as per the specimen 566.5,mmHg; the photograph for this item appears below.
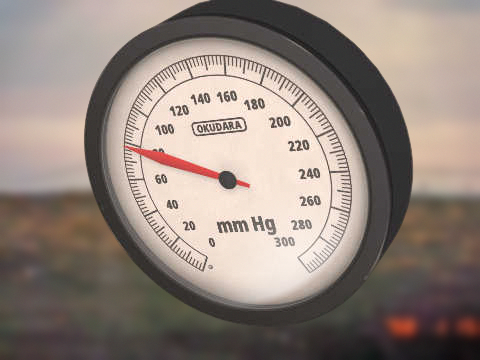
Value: 80,mmHg
